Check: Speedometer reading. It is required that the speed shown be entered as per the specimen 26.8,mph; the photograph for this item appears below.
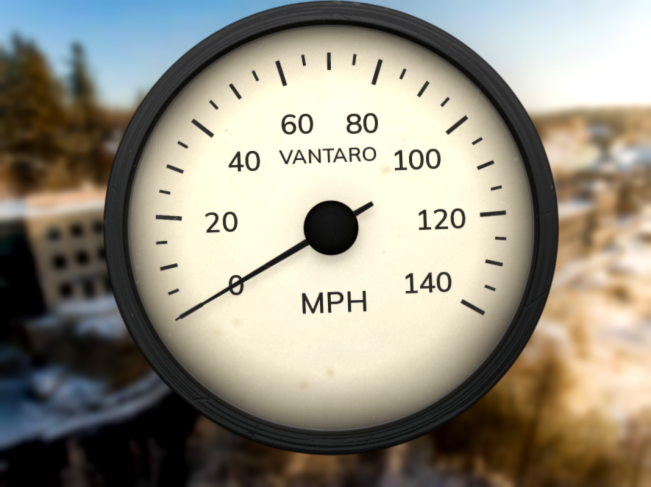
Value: 0,mph
